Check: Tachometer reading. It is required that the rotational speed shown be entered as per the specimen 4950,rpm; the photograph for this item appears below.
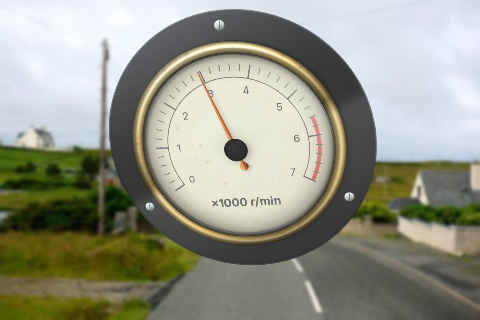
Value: 3000,rpm
